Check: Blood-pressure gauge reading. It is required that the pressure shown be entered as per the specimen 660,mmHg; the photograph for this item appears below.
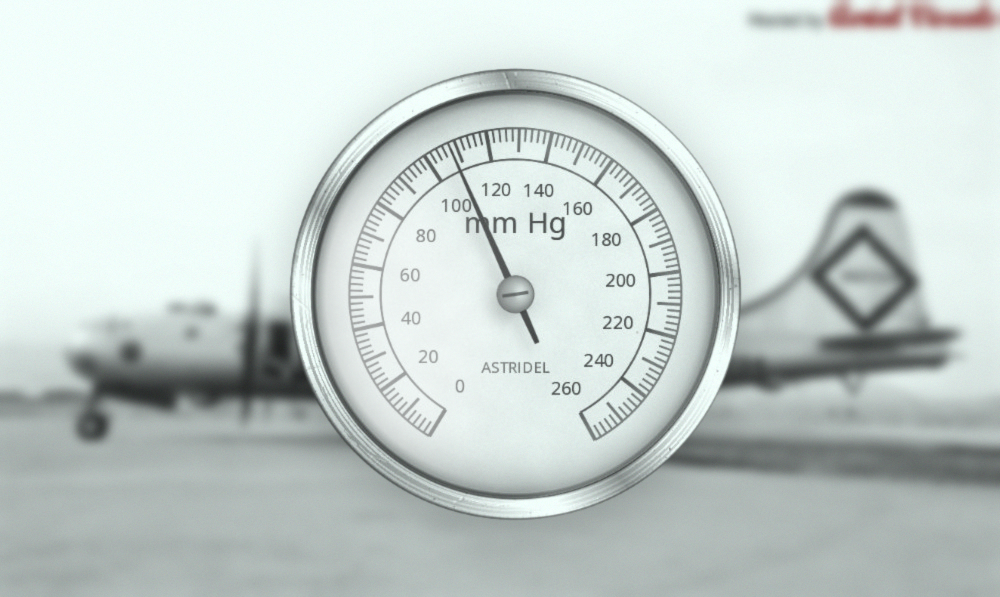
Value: 108,mmHg
